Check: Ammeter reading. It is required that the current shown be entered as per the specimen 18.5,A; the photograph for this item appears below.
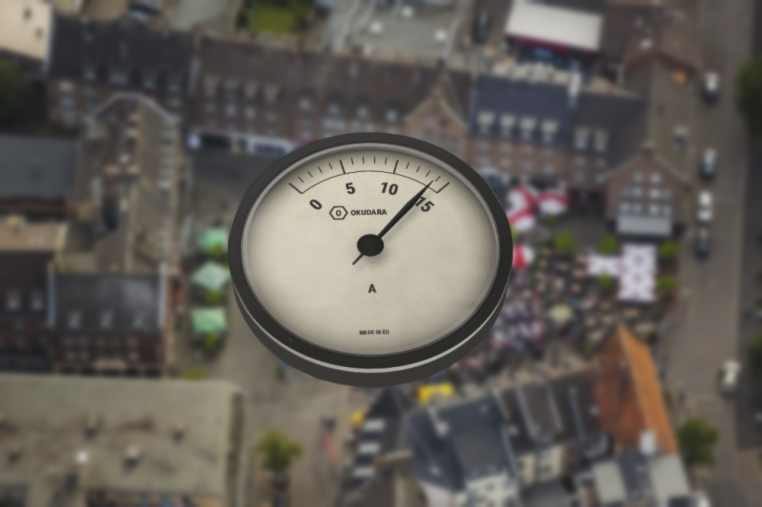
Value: 14,A
